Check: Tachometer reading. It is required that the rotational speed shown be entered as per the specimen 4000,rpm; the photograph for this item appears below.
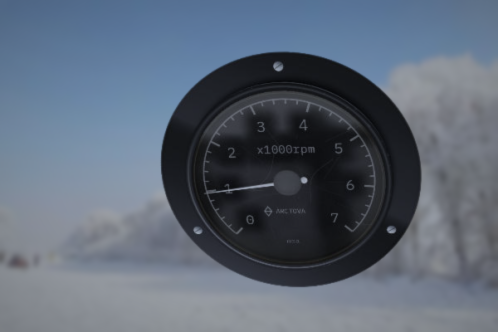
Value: 1000,rpm
